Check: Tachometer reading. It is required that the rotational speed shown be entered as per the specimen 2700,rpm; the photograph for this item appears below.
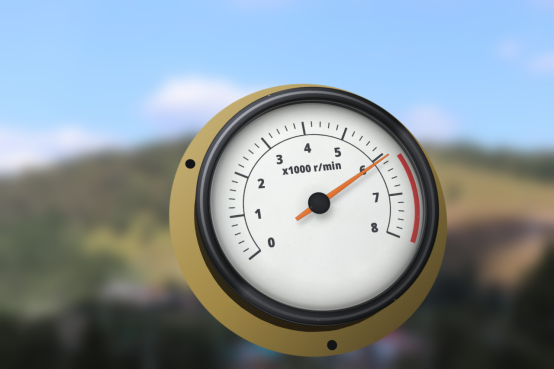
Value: 6100,rpm
